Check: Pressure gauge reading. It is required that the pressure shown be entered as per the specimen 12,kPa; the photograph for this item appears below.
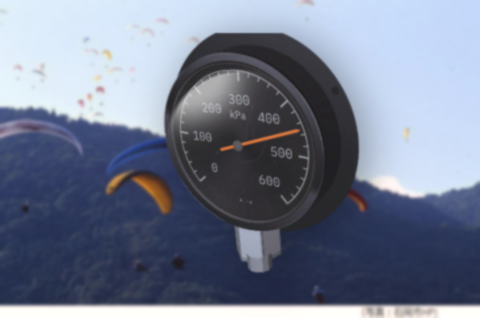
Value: 450,kPa
